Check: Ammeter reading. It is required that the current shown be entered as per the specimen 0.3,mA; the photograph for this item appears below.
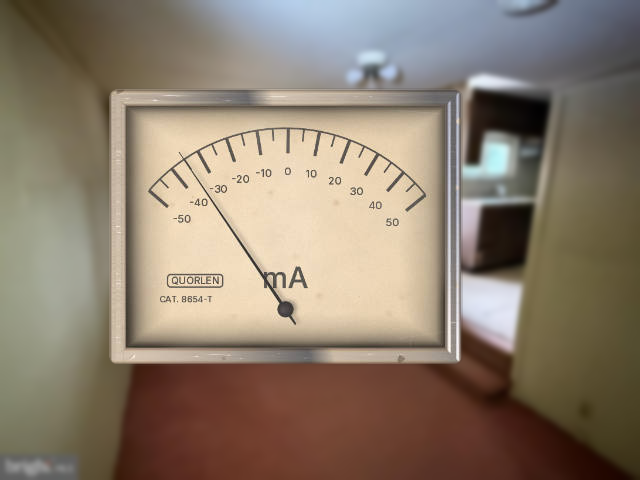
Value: -35,mA
